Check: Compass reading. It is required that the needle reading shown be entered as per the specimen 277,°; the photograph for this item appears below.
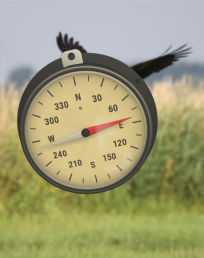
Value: 82.5,°
